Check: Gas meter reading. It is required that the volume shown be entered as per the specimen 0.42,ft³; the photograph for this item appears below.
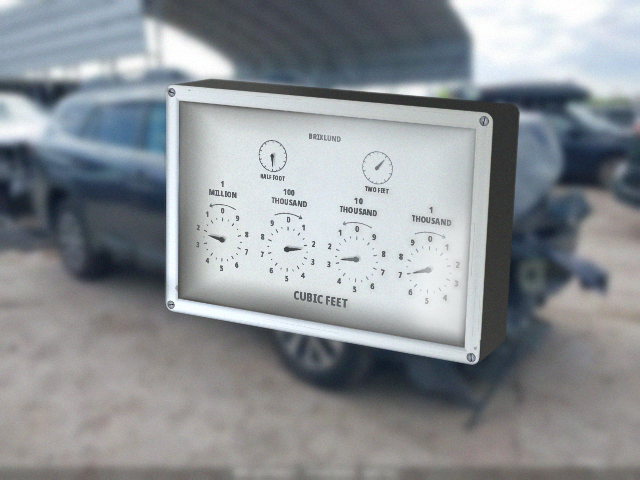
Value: 222700,ft³
